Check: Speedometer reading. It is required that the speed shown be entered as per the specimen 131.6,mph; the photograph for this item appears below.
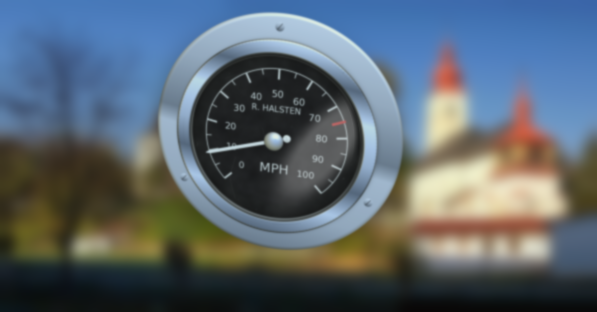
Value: 10,mph
